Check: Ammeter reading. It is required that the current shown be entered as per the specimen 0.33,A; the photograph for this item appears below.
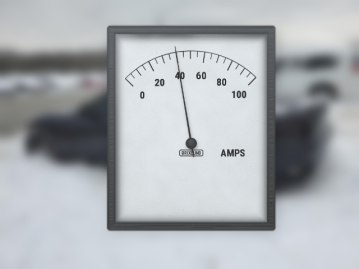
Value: 40,A
